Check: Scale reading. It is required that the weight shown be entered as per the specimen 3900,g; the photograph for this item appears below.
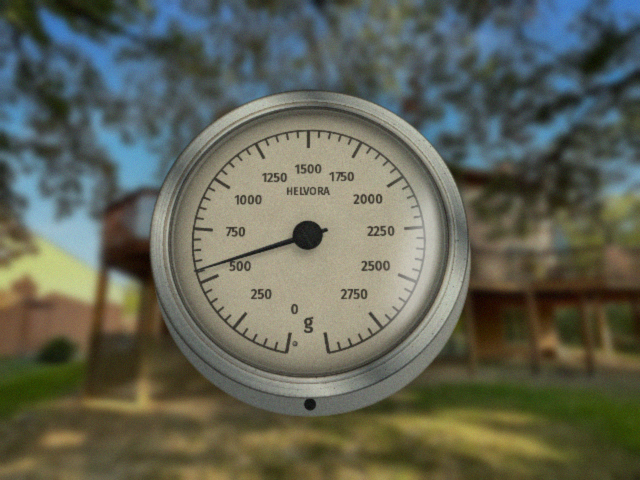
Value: 550,g
